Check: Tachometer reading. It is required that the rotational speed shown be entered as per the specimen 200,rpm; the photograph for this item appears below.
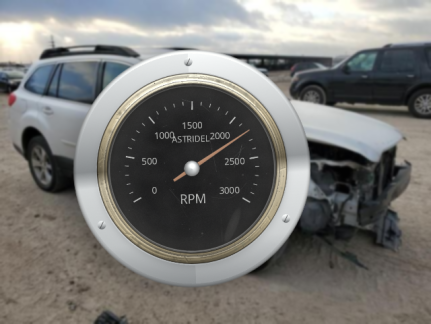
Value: 2200,rpm
